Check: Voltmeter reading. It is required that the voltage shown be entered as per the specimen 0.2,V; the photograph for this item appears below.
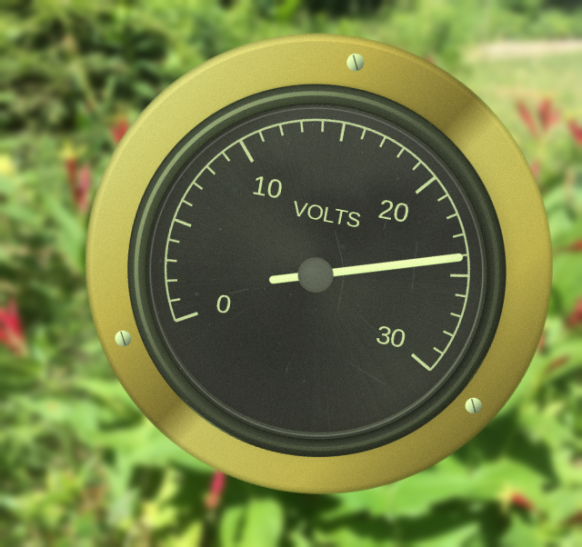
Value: 24,V
